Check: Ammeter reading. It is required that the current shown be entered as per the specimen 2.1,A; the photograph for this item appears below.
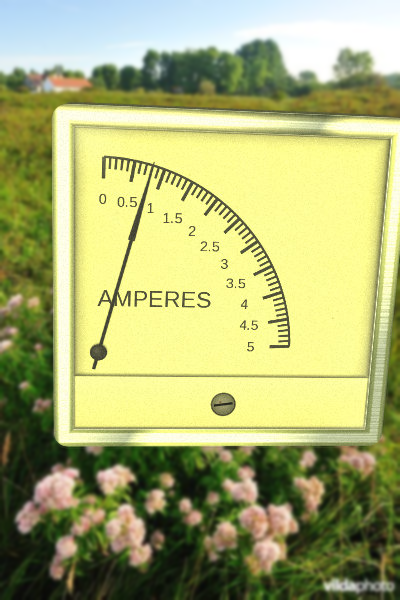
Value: 0.8,A
